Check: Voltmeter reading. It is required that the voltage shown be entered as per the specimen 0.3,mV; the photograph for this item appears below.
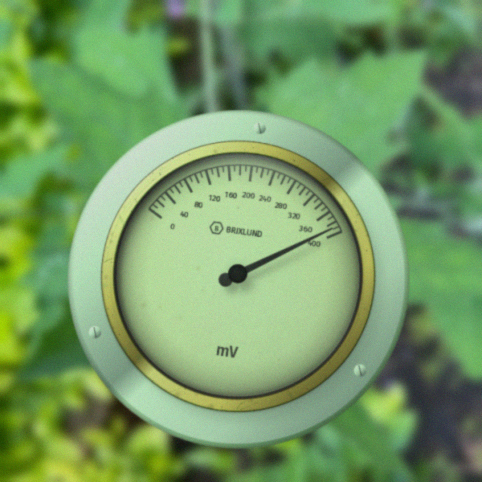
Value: 390,mV
